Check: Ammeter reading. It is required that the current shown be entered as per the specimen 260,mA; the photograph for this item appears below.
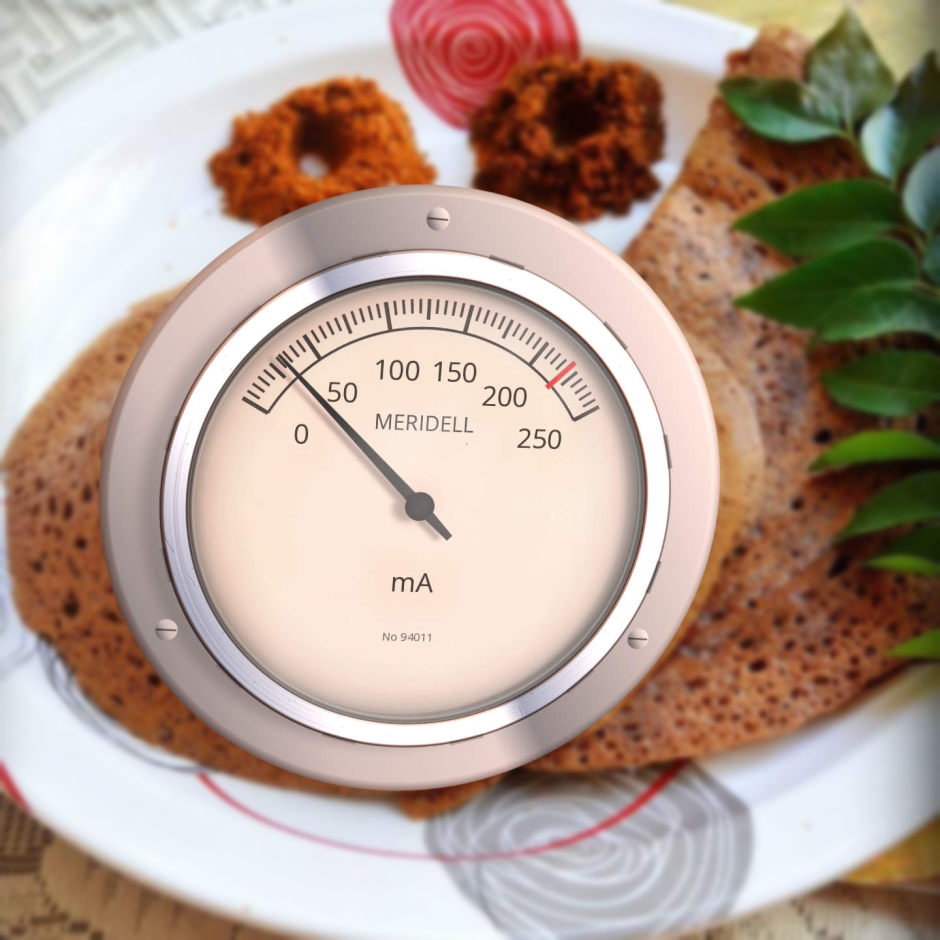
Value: 32.5,mA
